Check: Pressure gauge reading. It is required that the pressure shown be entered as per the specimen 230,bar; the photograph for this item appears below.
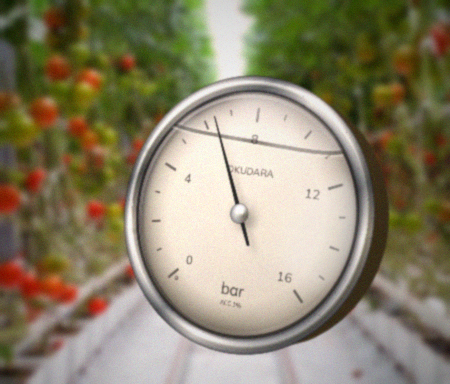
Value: 6.5,bar
